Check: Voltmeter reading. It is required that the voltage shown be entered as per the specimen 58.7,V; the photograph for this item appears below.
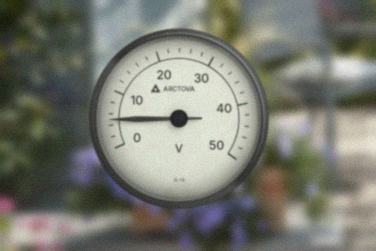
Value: 5,V
